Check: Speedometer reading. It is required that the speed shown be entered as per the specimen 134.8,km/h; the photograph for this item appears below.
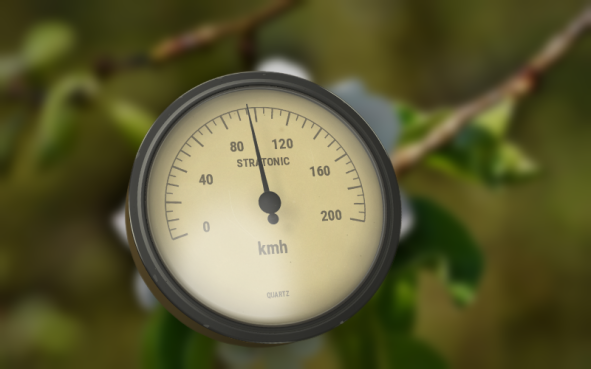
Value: 95,km/h
